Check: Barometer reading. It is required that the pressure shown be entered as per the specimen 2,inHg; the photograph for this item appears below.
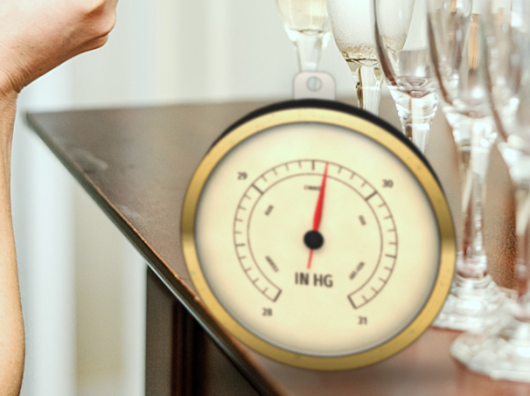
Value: 29.6,inHg
